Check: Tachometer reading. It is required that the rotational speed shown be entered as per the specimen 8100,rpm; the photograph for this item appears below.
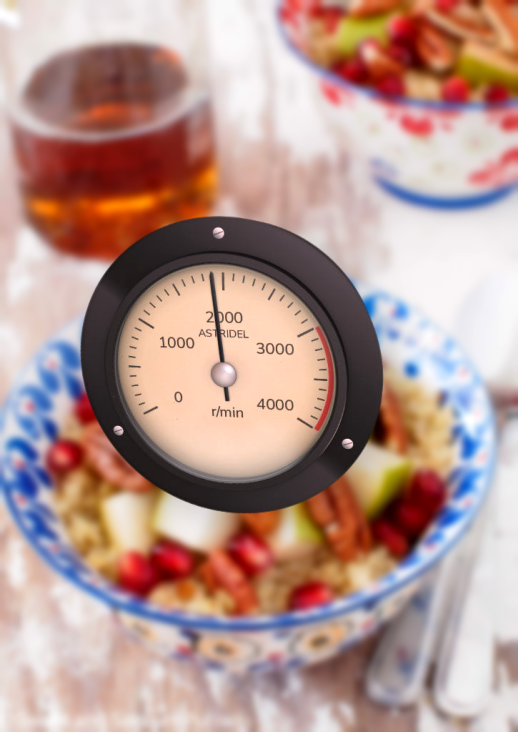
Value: 1900,rpm
